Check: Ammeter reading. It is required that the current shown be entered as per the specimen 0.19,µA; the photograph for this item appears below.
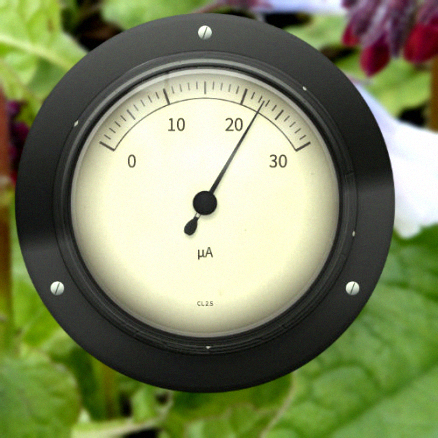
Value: 22.5,µA
